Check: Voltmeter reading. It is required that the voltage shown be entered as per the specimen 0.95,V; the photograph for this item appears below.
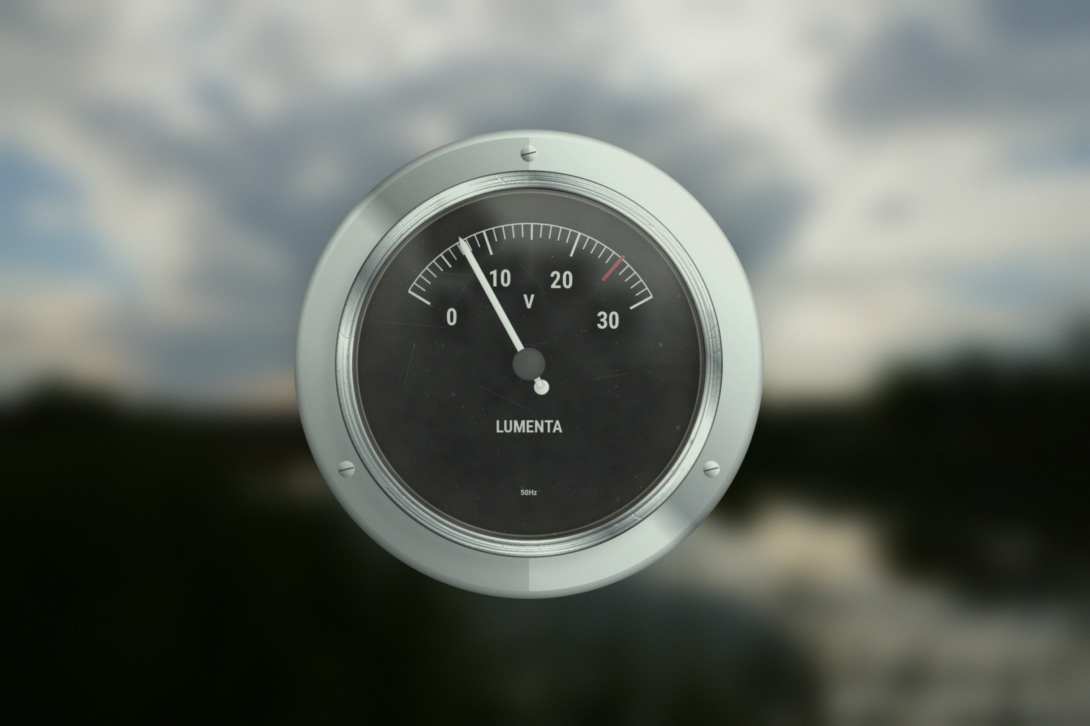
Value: 7.5,V
